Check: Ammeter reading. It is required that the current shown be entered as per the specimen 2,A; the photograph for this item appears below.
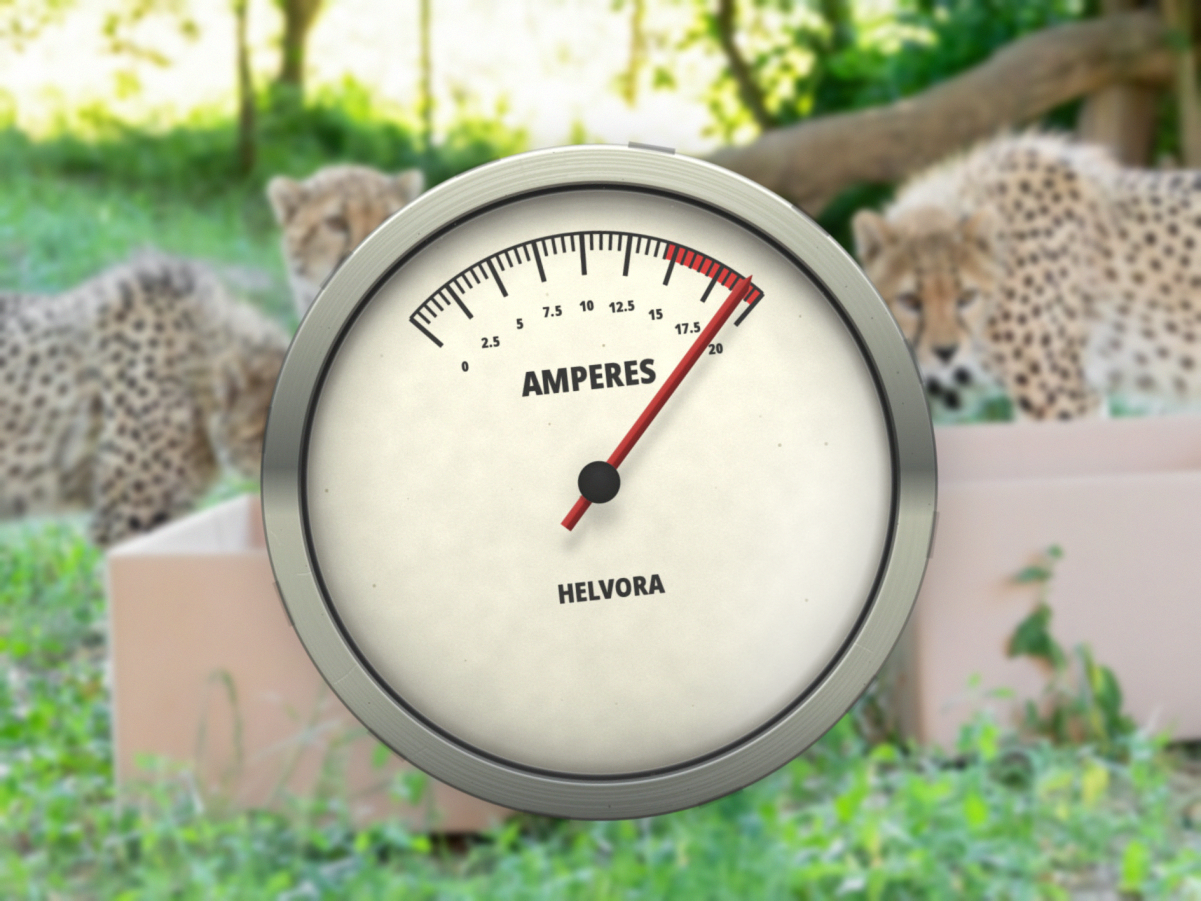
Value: 19,A
